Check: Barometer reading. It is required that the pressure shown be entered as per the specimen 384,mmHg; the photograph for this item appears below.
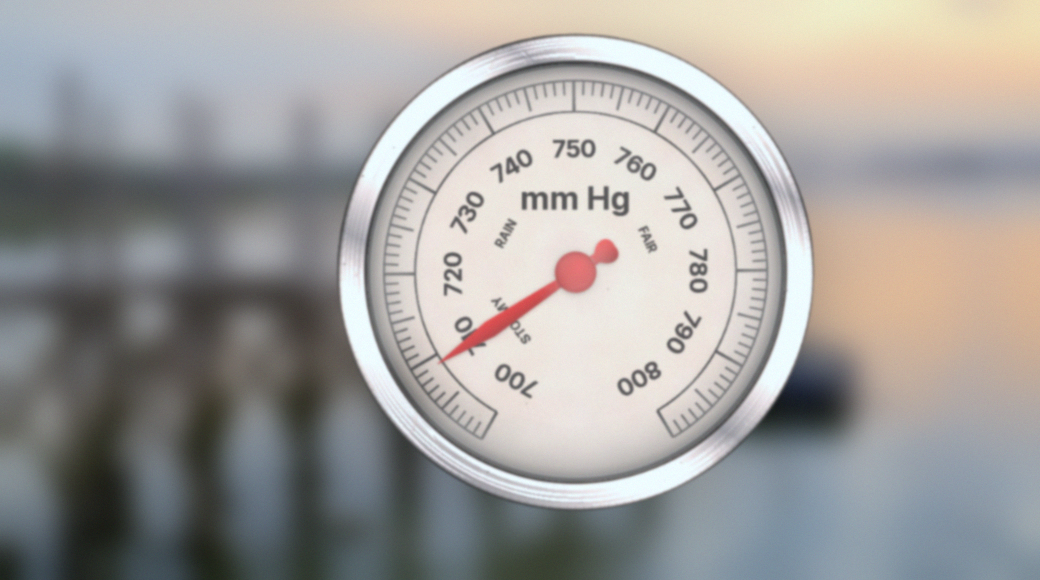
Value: 709,mmHg
